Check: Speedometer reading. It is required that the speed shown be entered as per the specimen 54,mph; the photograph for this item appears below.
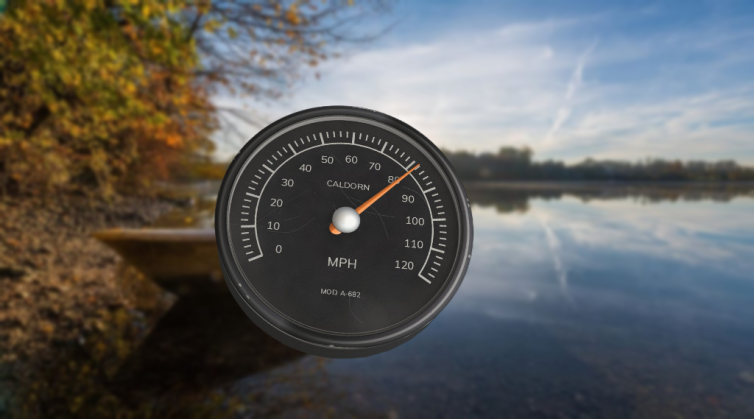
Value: 82,mph
